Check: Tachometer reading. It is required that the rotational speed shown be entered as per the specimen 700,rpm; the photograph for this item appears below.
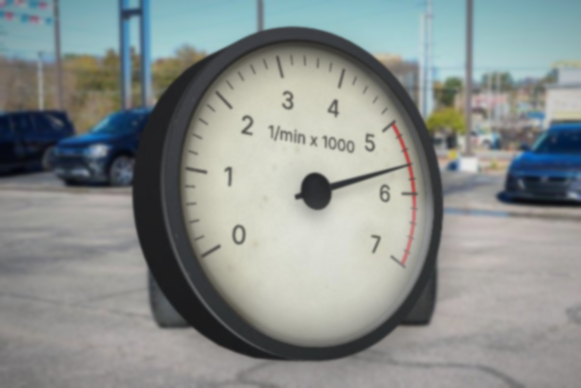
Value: 5600,rpm
